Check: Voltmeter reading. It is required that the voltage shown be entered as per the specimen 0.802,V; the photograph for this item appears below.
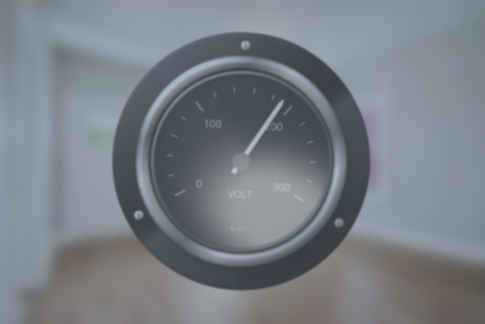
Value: 190,V
